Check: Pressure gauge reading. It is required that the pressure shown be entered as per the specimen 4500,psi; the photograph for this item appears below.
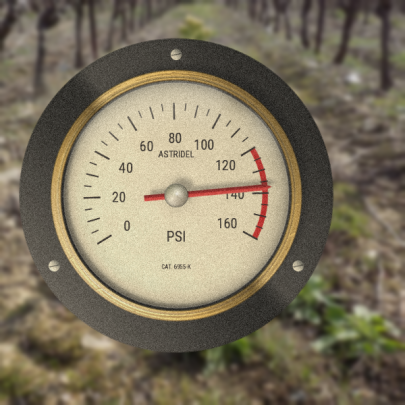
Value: 137.5,psi
